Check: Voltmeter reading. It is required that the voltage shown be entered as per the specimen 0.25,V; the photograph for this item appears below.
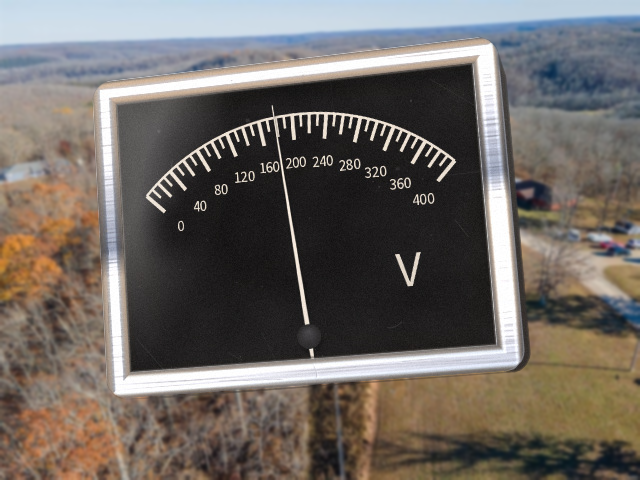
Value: 180,V
